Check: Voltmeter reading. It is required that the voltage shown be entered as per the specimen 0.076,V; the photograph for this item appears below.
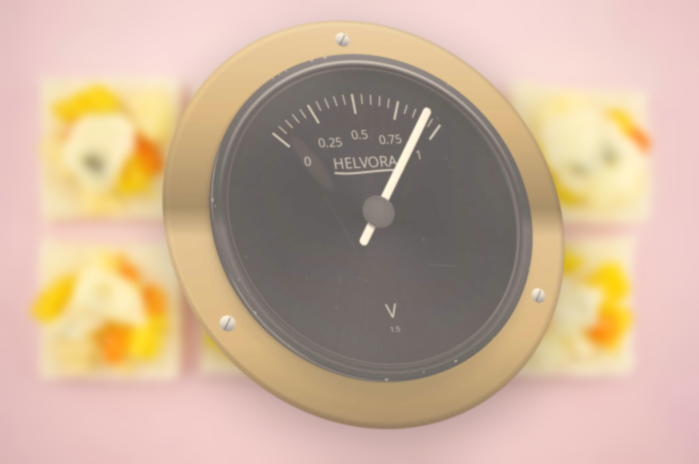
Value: 0.9,V
